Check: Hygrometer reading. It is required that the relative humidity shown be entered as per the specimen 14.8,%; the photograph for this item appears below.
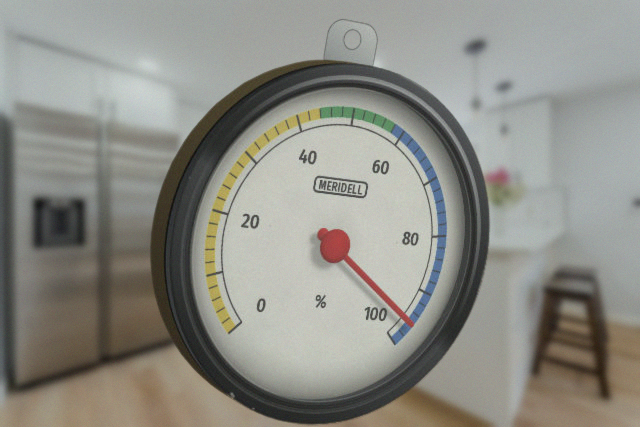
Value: 96,%
